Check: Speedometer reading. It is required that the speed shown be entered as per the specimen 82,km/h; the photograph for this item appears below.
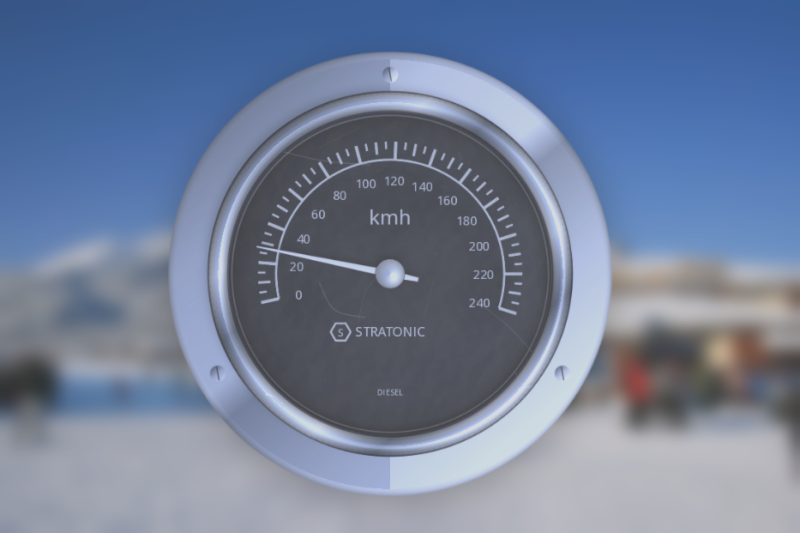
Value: 27.5,km/h
